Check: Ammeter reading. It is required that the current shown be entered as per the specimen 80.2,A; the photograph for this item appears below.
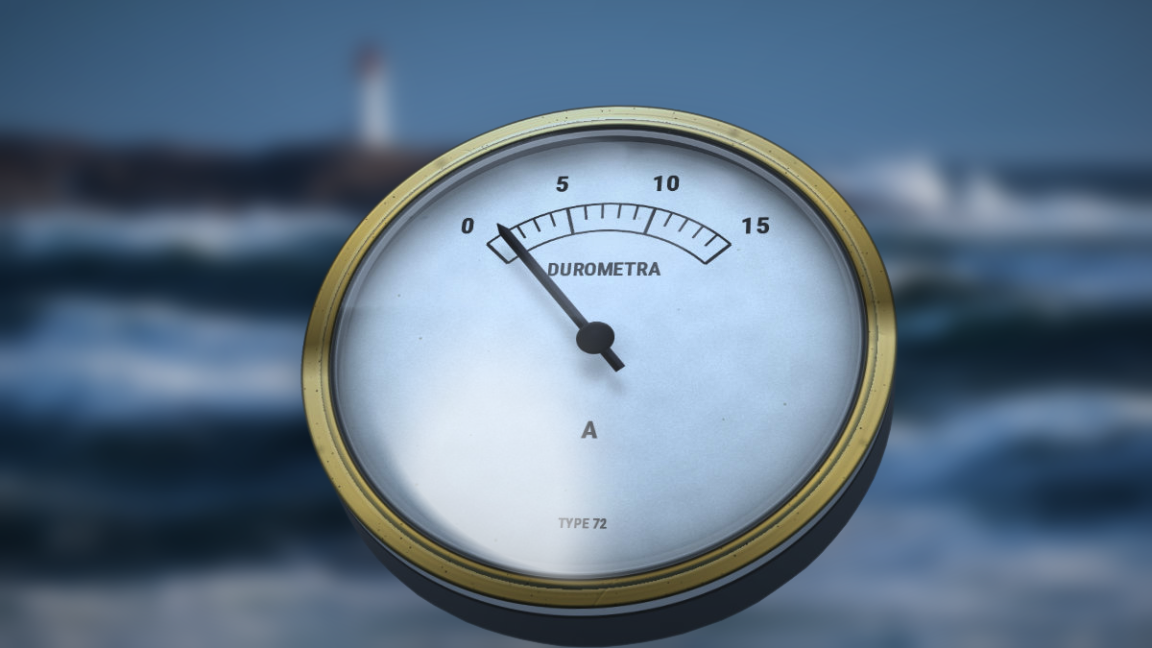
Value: 1,A
